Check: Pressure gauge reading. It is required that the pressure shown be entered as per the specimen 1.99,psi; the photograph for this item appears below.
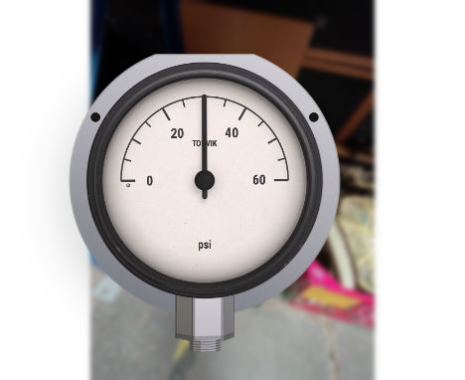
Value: 30,psi
